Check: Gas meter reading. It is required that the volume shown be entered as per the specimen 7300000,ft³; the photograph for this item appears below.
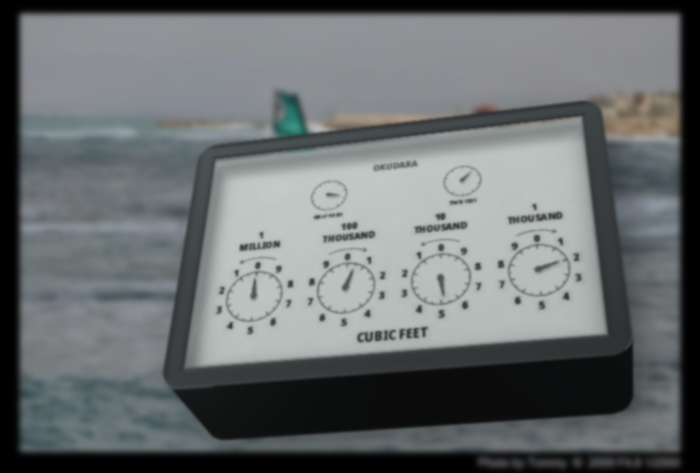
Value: 5200,ft³
